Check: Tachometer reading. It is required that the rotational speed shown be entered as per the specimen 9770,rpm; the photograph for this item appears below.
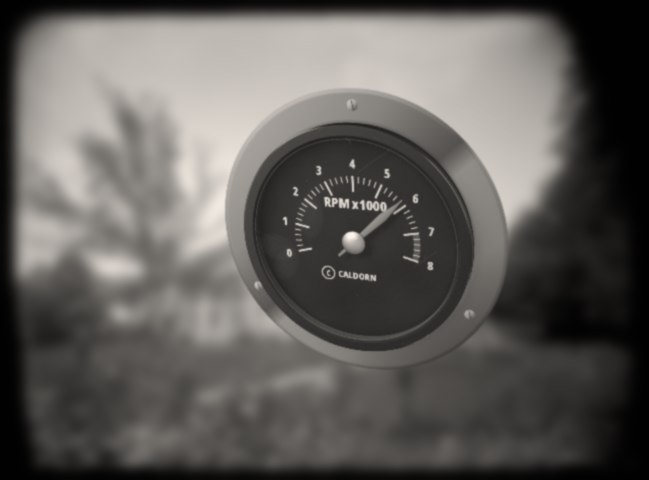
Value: 5800,rpm
